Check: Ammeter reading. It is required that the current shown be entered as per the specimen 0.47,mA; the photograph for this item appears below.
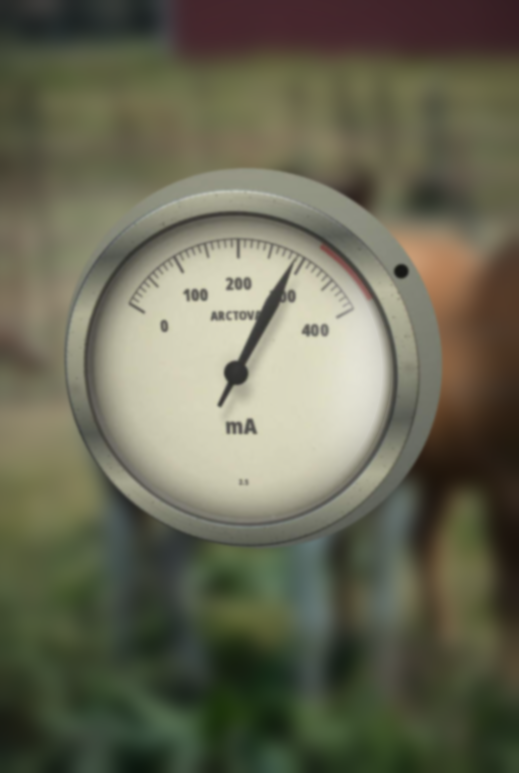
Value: 290,mA
